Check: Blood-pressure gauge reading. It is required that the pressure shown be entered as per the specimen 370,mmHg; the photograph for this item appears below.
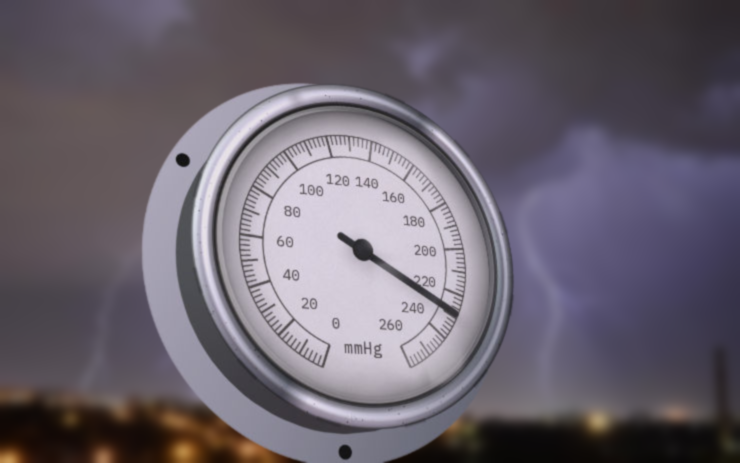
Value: 230,mmHg
